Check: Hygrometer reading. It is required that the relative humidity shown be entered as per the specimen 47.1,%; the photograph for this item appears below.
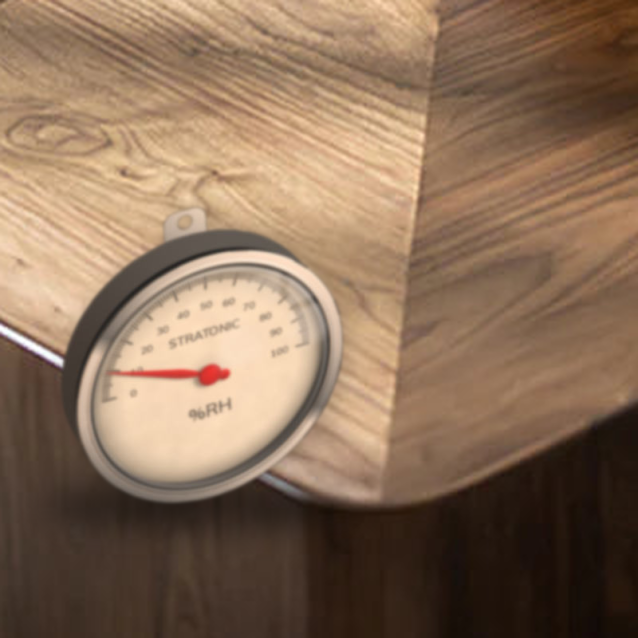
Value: 10,%
